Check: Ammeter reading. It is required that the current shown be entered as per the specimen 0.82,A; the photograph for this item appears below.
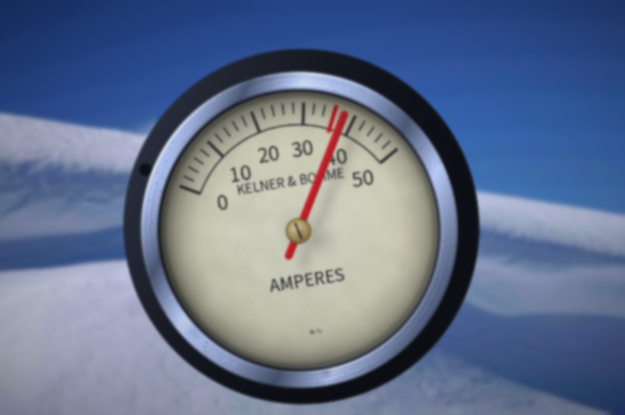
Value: 38,A
